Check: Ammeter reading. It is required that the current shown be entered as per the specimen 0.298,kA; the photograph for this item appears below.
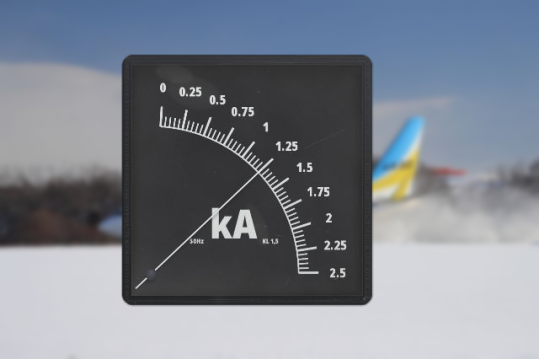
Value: 1.25,kA
